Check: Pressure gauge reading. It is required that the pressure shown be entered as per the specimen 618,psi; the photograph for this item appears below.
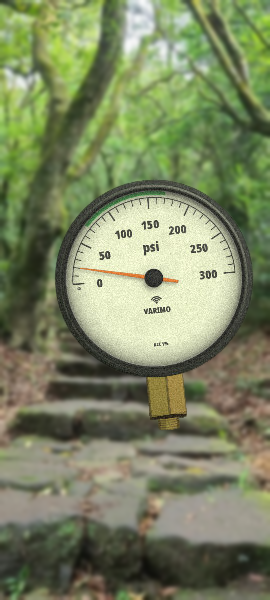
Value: 20,psi
